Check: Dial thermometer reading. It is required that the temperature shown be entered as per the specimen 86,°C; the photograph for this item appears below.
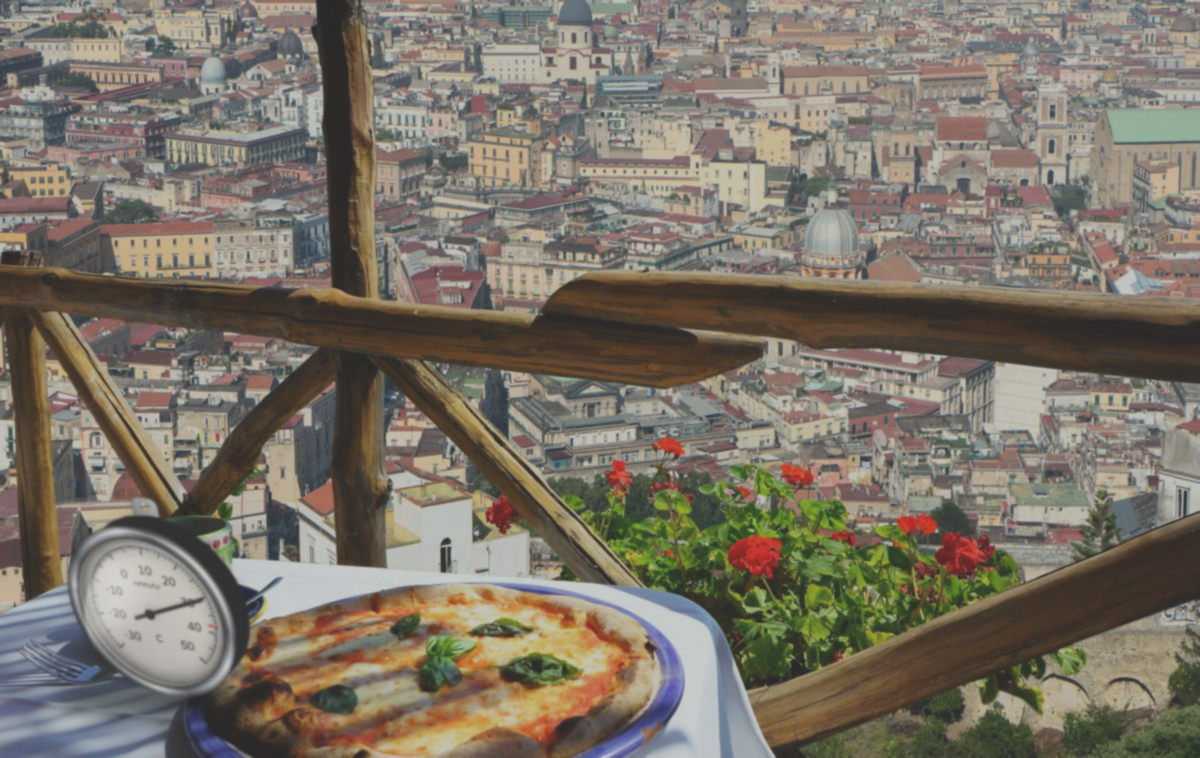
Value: 30,°C
